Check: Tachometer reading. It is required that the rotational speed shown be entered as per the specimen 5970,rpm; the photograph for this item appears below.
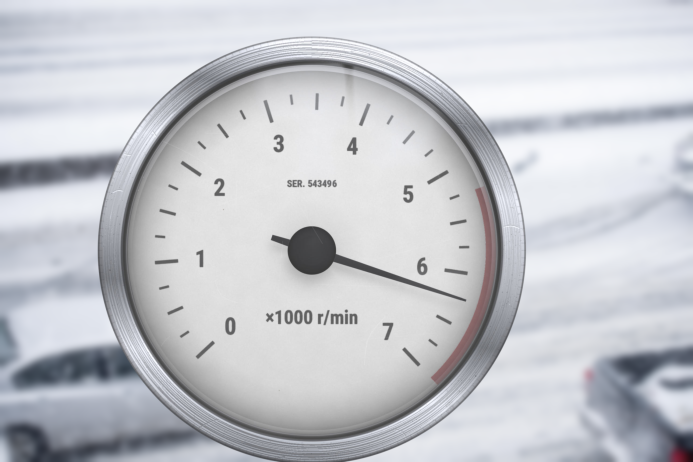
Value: 6250,rpm
